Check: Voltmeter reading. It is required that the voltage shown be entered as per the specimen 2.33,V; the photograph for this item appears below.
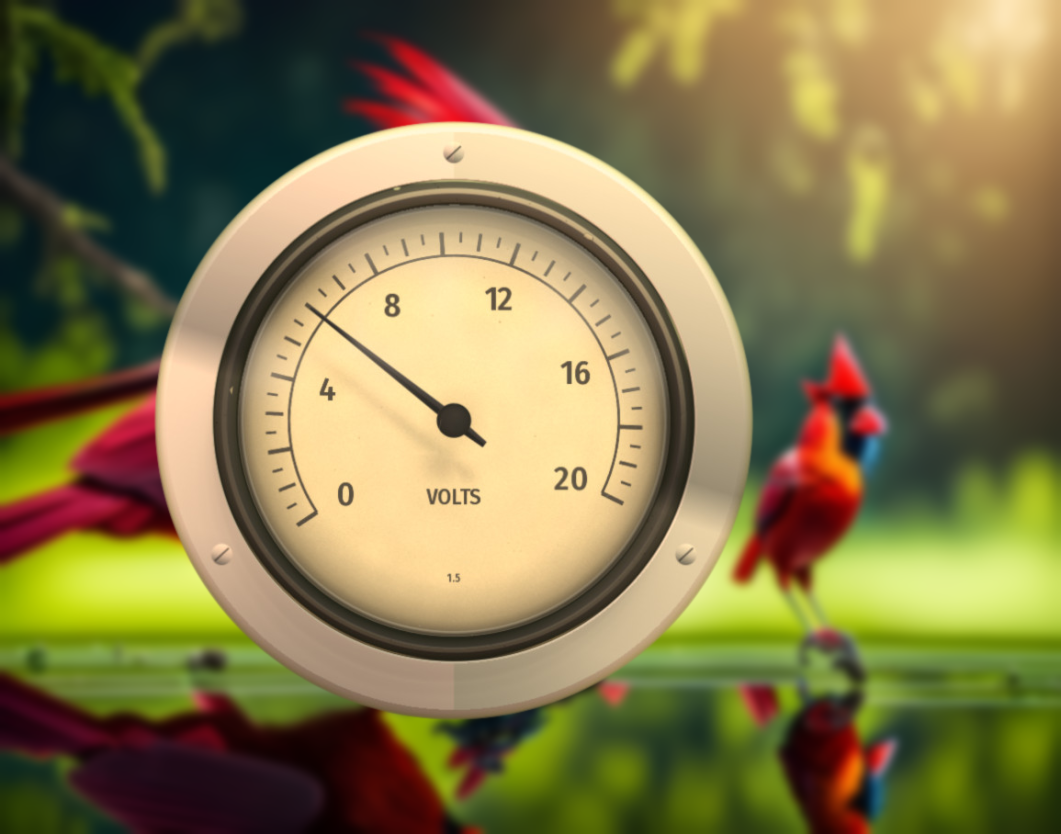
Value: 6,V
